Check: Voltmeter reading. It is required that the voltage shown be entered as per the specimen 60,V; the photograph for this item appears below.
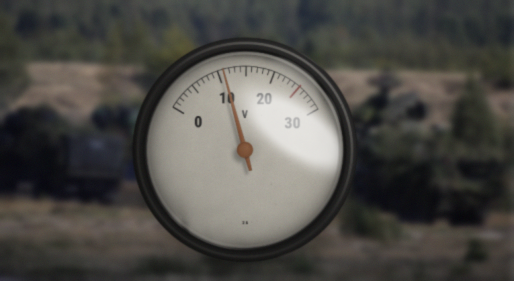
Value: 11,V
